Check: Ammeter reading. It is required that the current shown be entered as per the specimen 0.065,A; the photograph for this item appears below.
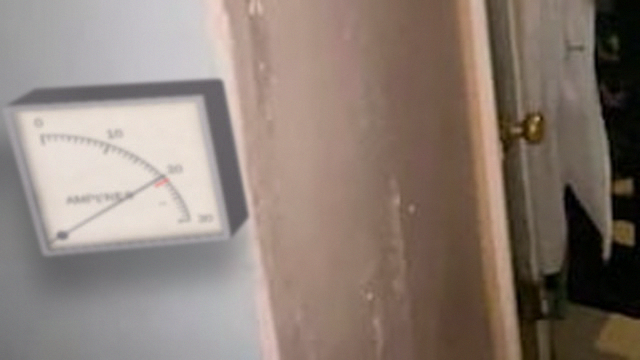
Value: 20,A
